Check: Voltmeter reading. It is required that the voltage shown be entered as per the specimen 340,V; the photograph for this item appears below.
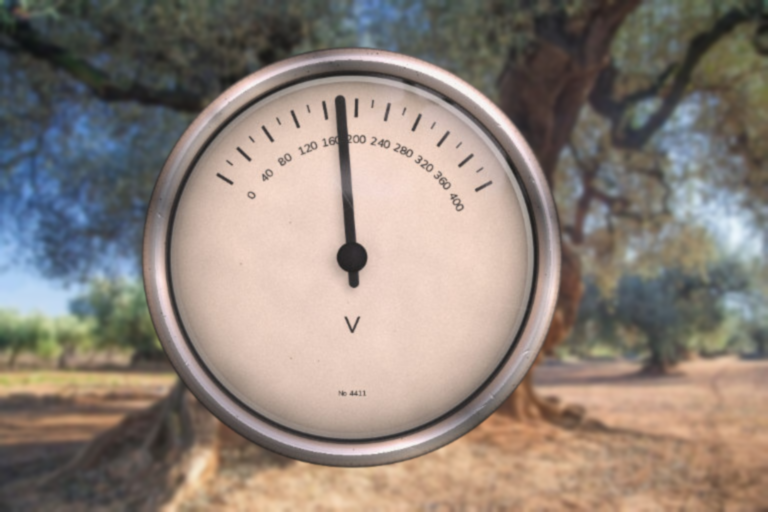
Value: 180,V
